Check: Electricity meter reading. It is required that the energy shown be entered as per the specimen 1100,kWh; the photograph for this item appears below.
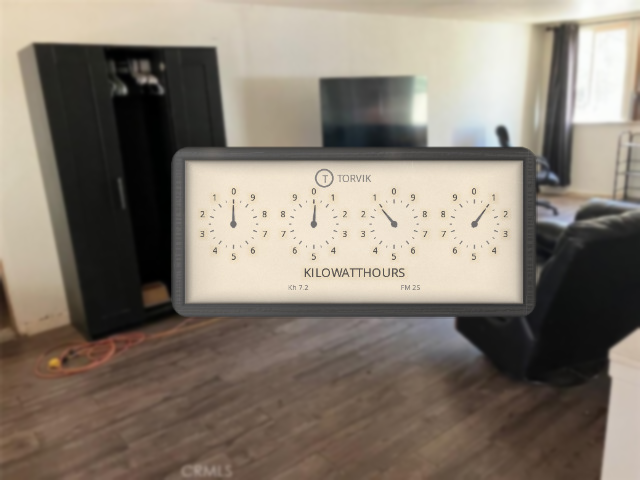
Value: 11,kWh
